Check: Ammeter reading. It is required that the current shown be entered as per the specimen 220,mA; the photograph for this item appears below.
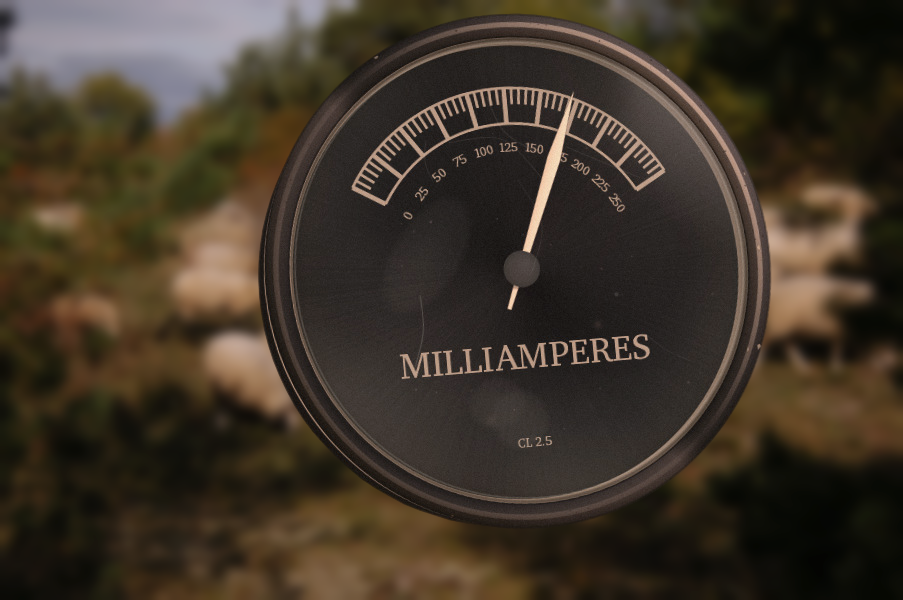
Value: 170,mA
